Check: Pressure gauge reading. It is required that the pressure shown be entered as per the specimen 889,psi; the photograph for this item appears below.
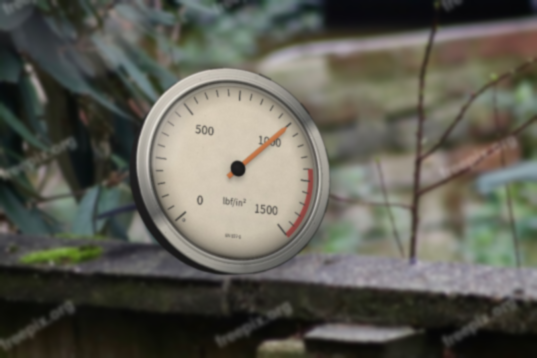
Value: 1000,psi
